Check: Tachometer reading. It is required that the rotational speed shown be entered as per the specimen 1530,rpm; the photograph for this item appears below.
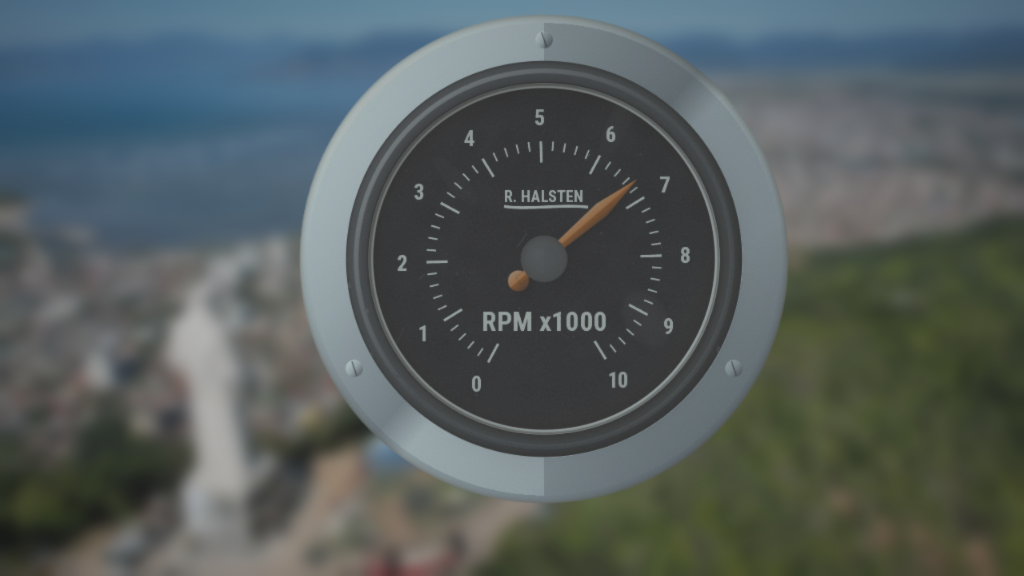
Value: 6700,rpm
